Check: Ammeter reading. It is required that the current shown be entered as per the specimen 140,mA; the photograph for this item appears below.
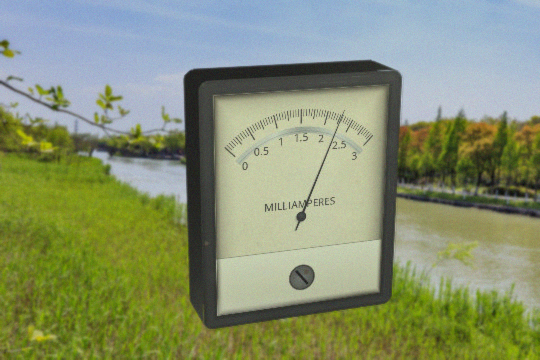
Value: 2.25,mA
